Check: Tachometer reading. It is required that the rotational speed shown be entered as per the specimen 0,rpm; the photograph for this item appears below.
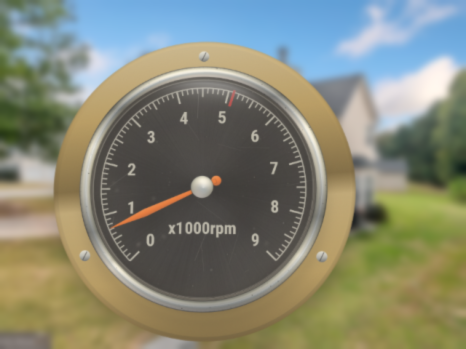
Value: 700,rpm
